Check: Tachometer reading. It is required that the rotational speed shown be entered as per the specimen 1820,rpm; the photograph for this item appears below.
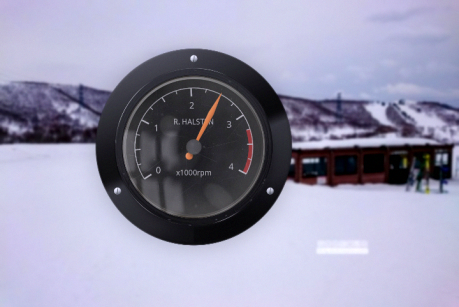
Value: 2500,rpm
